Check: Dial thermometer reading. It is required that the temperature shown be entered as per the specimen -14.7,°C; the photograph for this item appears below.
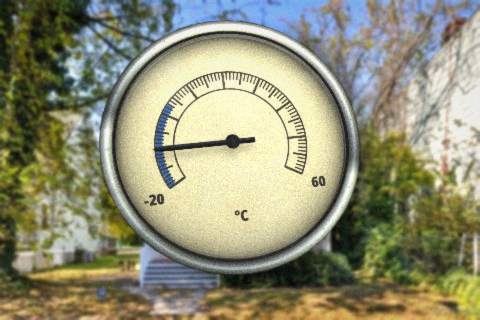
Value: -10,°C
